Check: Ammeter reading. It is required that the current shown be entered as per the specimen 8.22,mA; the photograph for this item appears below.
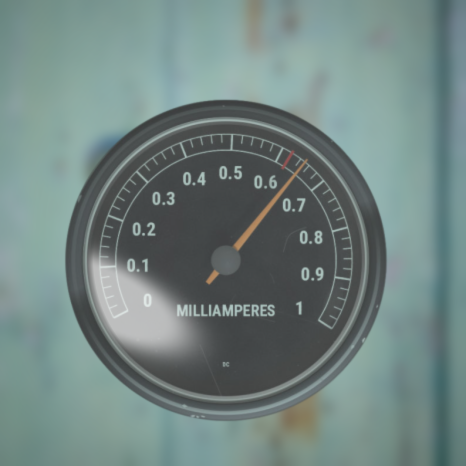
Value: 0.65,mA
